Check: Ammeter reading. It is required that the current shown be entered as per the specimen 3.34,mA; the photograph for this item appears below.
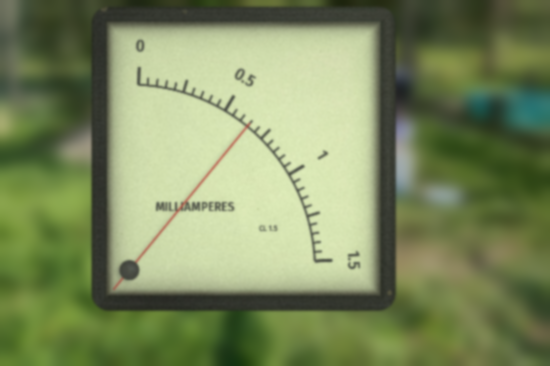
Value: 0.65,mA
